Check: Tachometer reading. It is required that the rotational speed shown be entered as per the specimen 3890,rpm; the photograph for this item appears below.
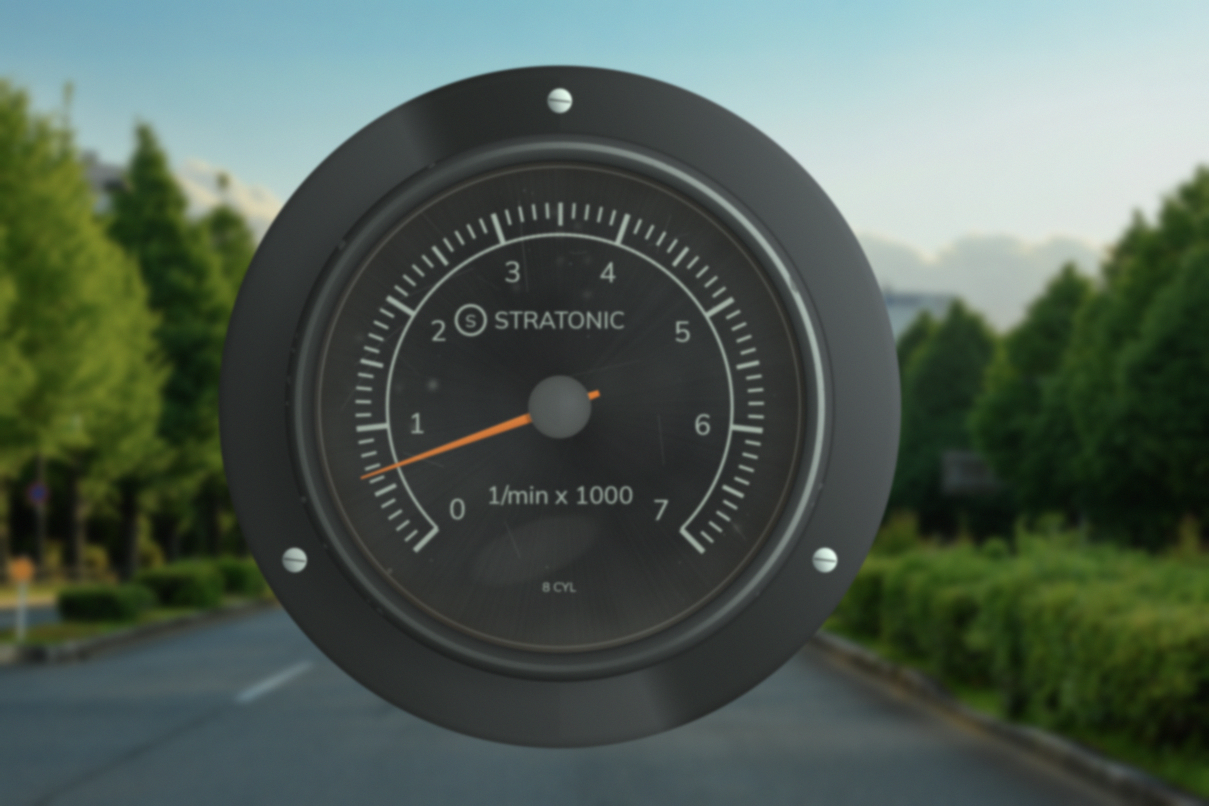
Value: 650,rpm
